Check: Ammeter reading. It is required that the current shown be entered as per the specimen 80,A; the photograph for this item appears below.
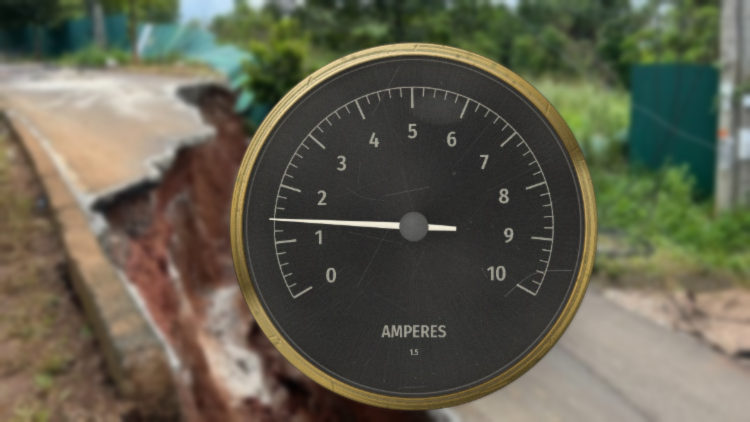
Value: 1.4,A
